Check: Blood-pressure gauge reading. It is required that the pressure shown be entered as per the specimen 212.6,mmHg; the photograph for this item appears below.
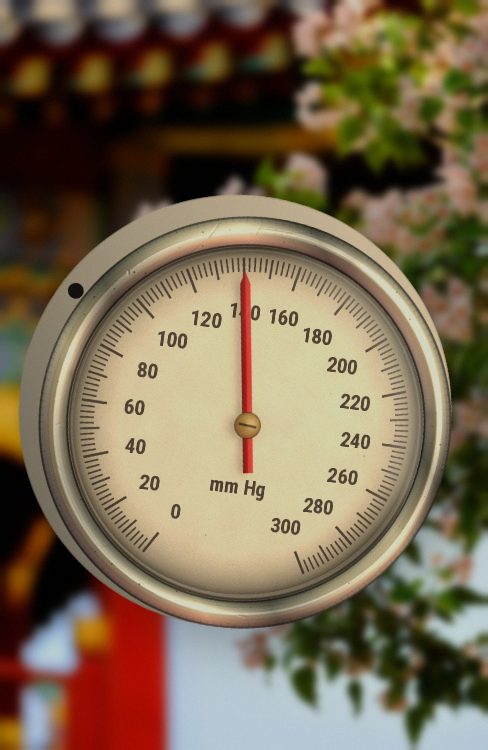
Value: 140,mmHg
